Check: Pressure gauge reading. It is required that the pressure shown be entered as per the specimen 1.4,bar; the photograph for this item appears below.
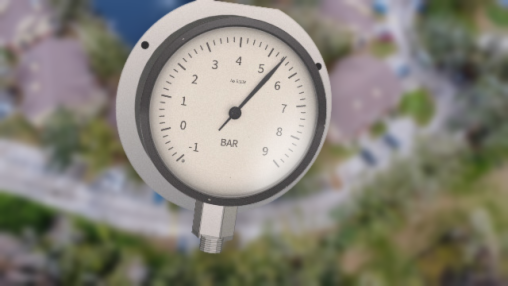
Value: 5.4,bar
